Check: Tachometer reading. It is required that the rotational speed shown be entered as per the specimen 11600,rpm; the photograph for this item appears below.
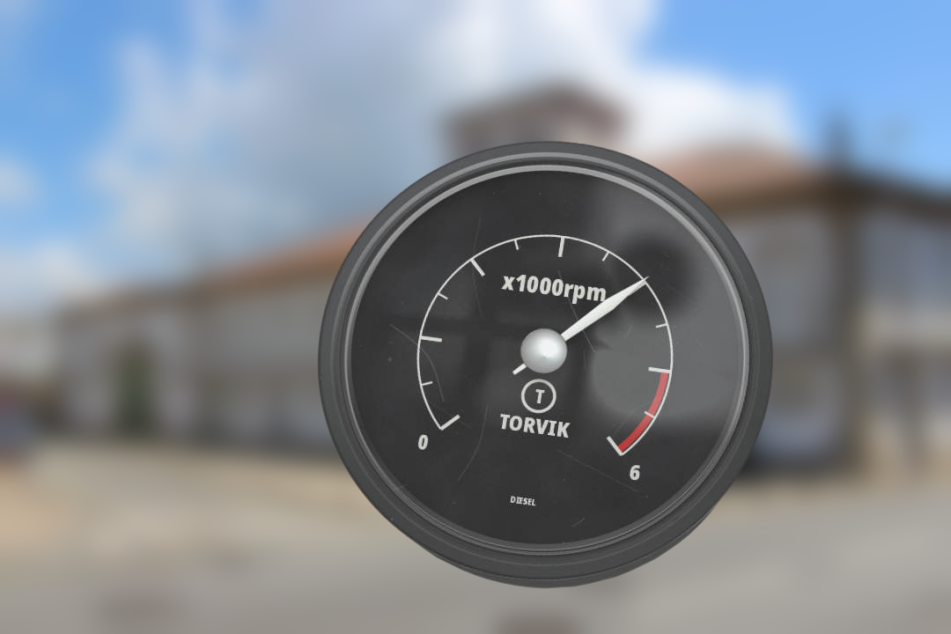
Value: 4000,rpm
